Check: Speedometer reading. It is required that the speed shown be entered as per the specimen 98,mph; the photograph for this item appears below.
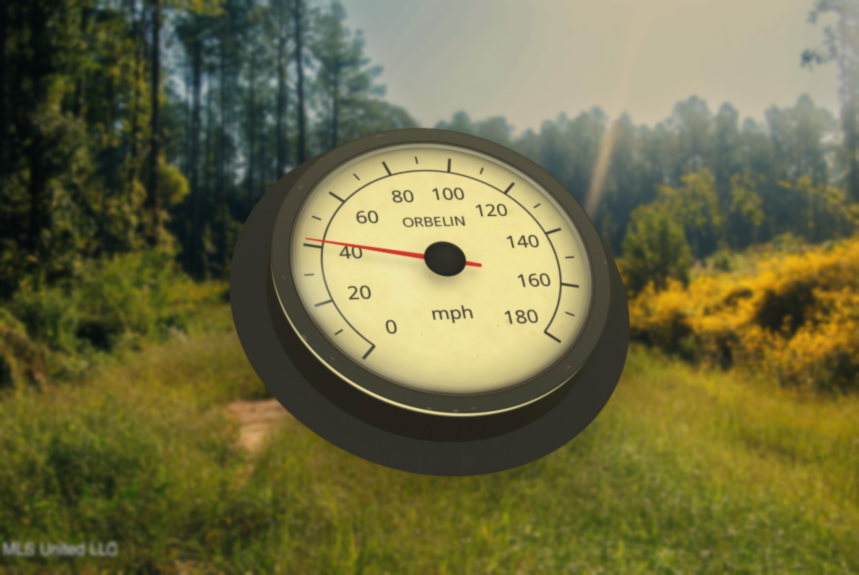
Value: 40,mph
